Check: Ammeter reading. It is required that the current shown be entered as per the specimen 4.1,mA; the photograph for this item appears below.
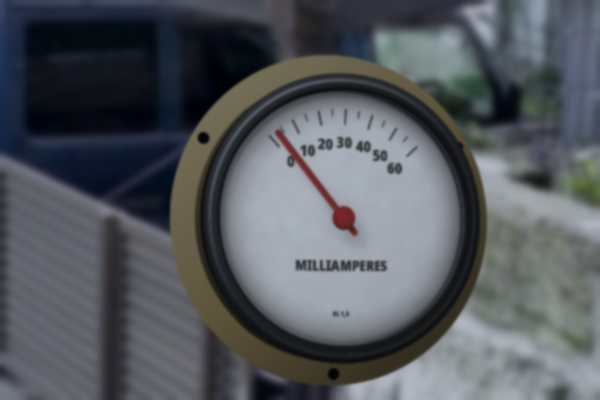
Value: 2.5,mA
